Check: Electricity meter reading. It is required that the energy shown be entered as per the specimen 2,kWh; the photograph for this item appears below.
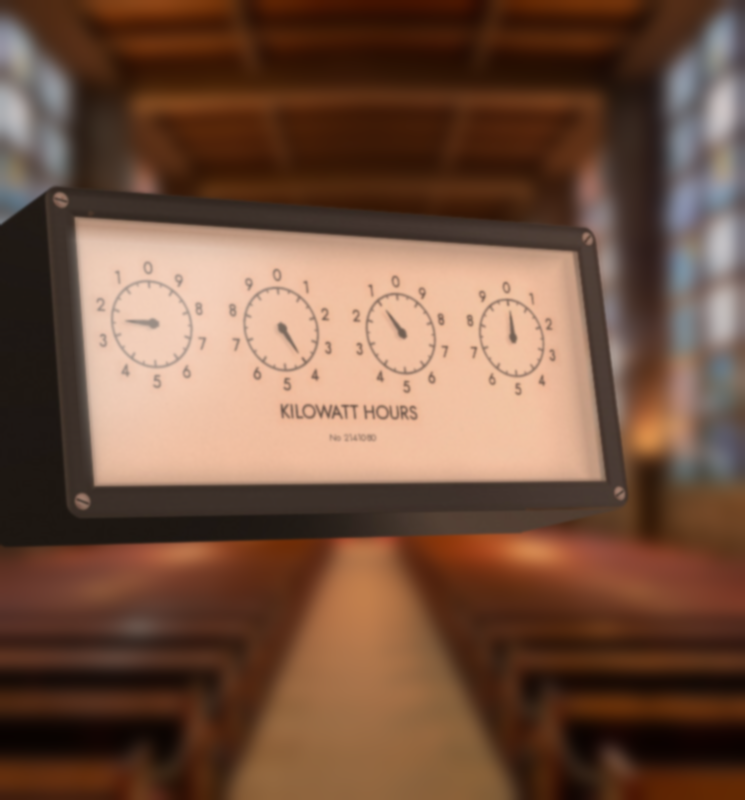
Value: 2410,kWh
